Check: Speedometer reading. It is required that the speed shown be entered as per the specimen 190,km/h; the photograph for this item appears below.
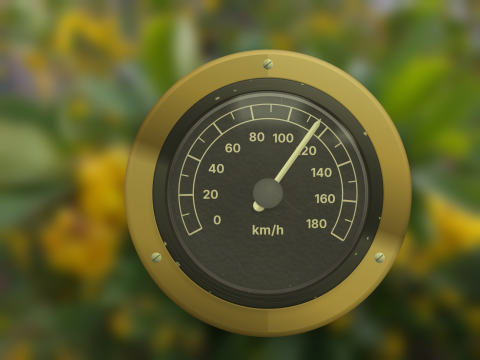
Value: 115,km/h
